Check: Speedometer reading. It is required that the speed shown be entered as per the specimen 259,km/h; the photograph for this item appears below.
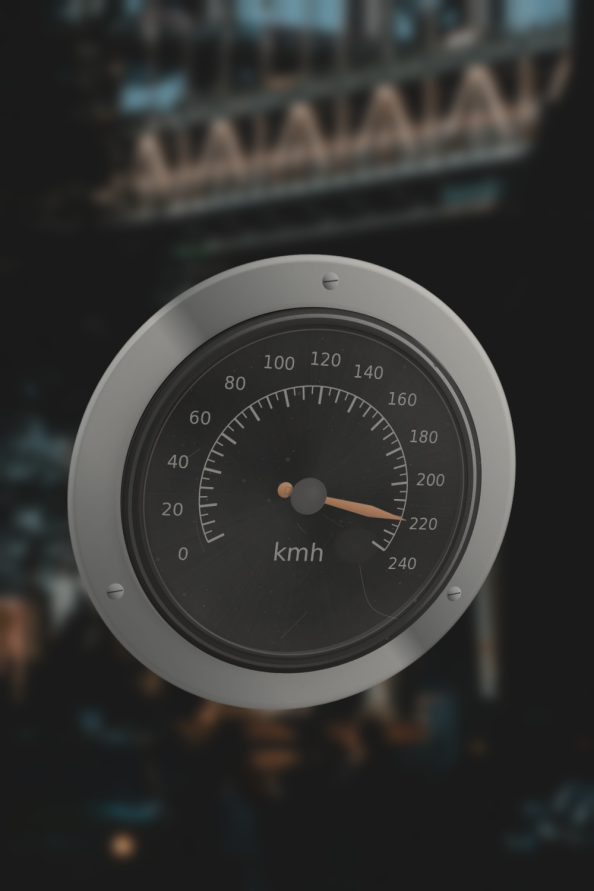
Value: 220,km/h
